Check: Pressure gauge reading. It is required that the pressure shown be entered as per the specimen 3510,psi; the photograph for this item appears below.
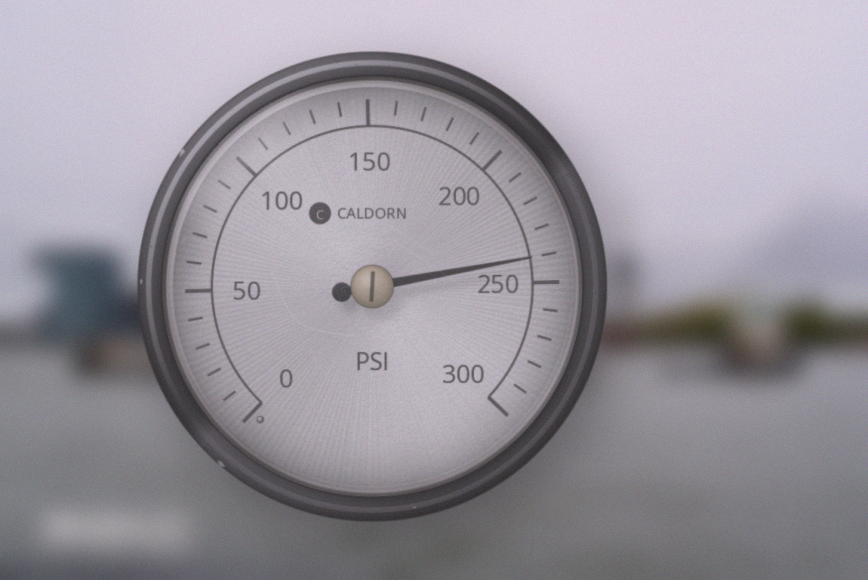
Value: 240,psi
